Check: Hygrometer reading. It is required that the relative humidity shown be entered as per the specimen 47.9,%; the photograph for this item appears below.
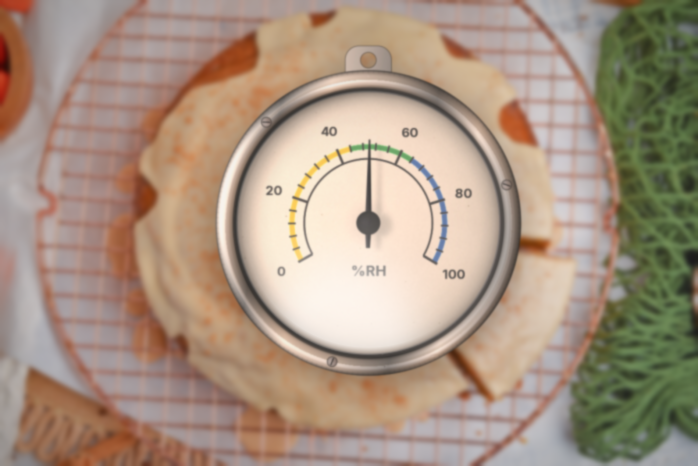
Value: 50,%
